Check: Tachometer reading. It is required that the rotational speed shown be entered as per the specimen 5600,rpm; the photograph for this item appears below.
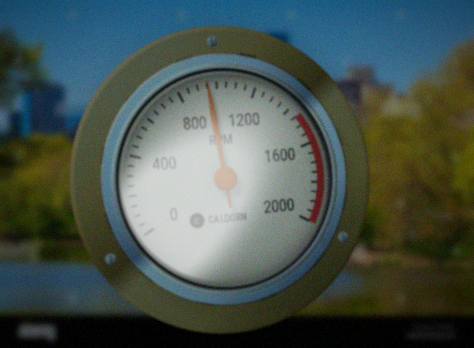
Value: 950,rpm
